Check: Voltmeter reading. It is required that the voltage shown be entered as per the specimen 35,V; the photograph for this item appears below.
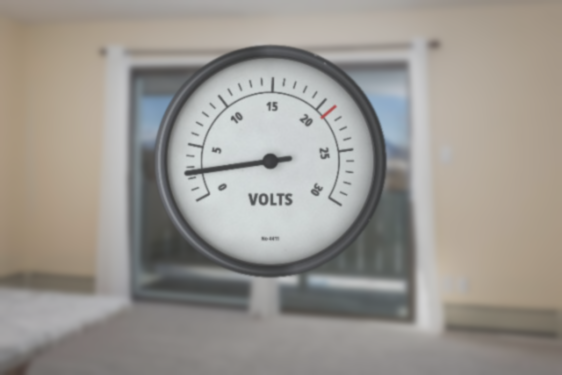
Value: 2.5,V
